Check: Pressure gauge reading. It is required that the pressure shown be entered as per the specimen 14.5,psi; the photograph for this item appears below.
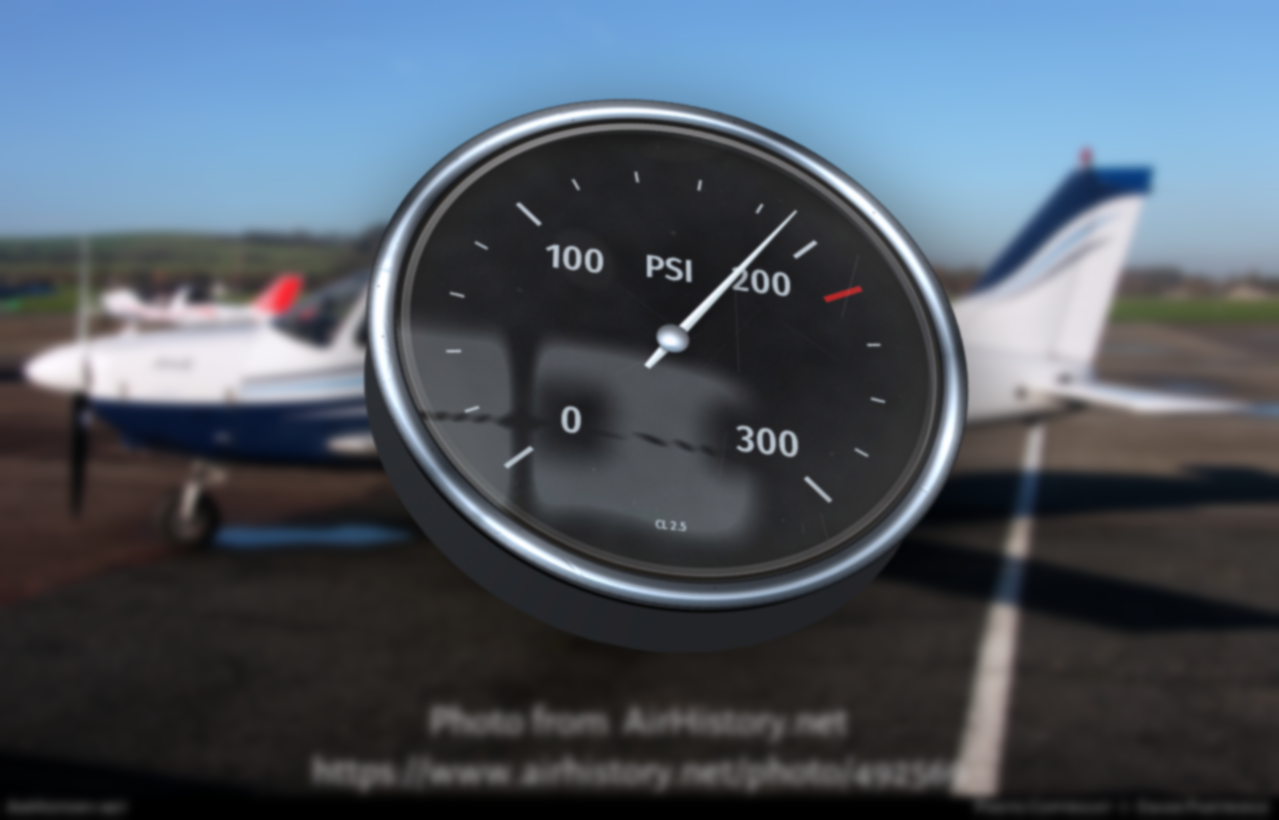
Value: 190,psi
